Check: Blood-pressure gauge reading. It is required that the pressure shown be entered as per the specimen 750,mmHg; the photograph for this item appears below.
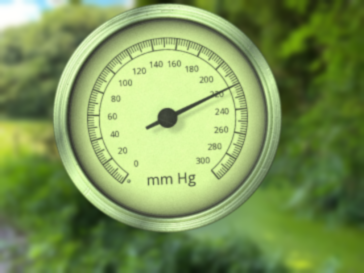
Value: 220,mmHg
